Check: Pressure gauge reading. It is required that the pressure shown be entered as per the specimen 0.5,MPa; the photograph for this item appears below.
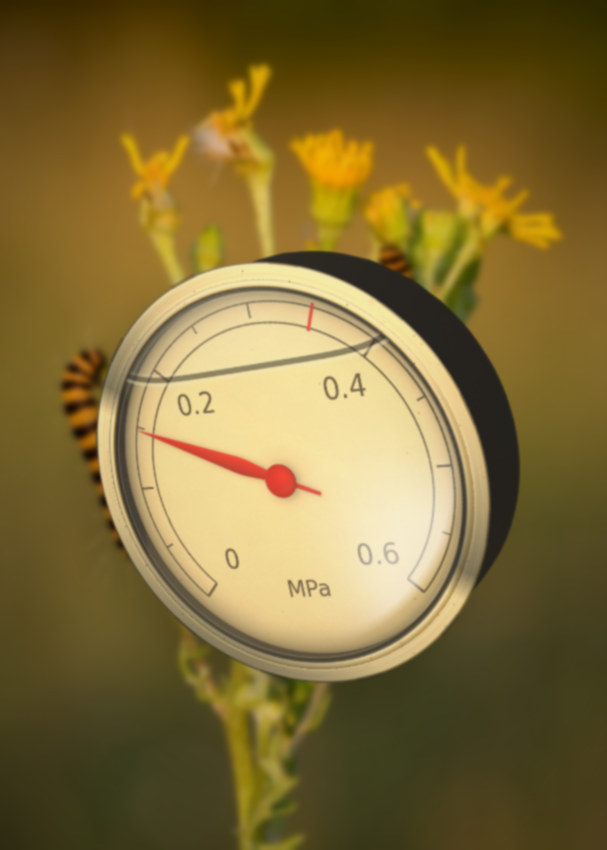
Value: 0.15,MPa
